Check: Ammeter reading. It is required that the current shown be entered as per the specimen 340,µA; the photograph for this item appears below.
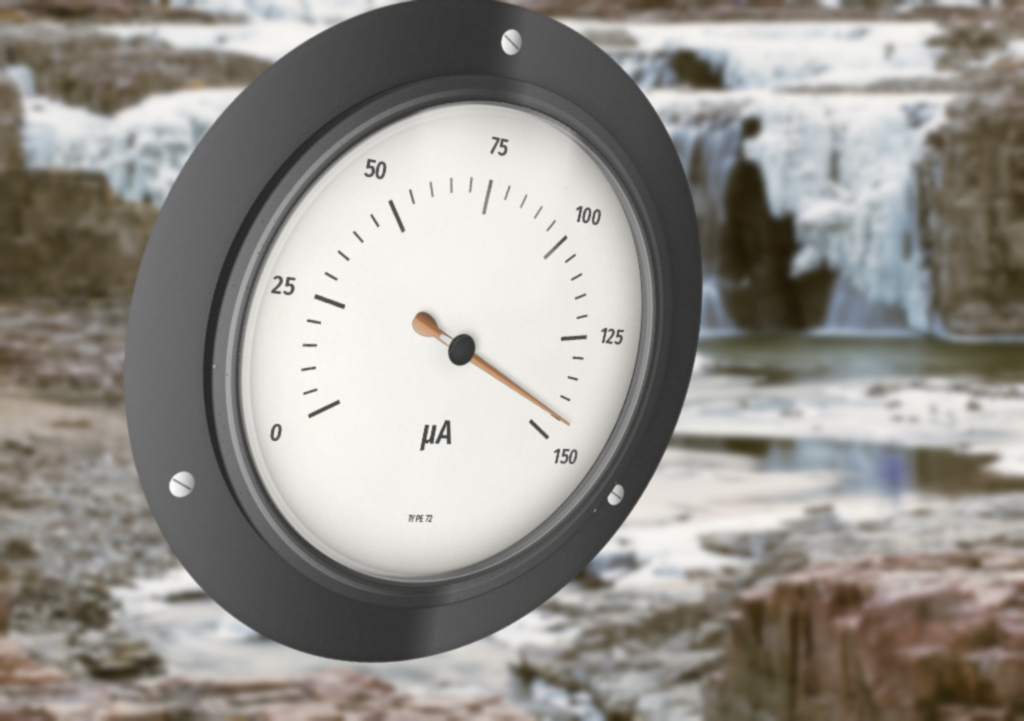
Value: 145,µA
